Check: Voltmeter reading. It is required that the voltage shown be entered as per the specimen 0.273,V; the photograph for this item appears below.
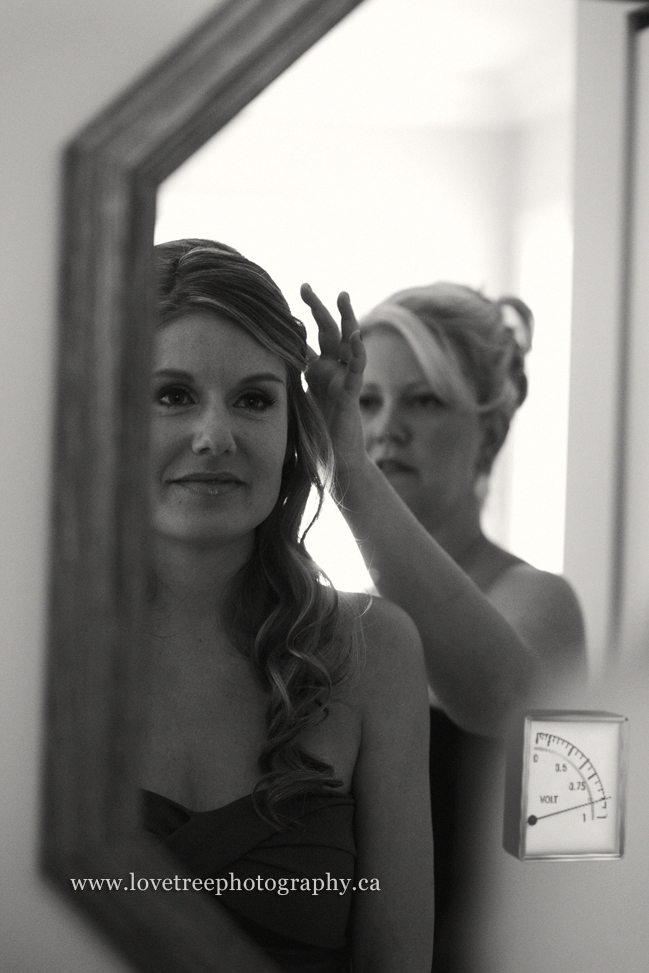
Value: 0.9,V
